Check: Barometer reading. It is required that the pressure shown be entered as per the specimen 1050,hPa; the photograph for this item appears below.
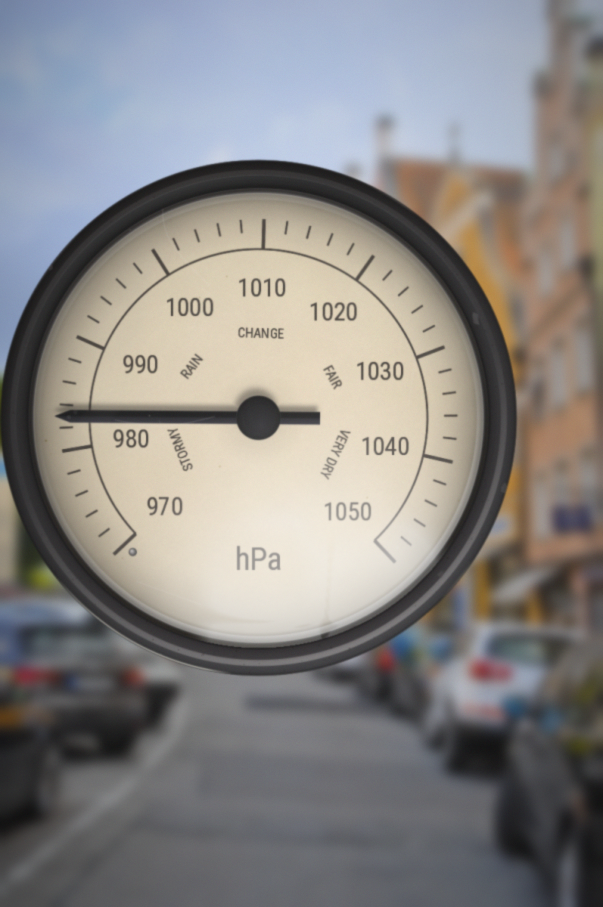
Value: 983,hPa
